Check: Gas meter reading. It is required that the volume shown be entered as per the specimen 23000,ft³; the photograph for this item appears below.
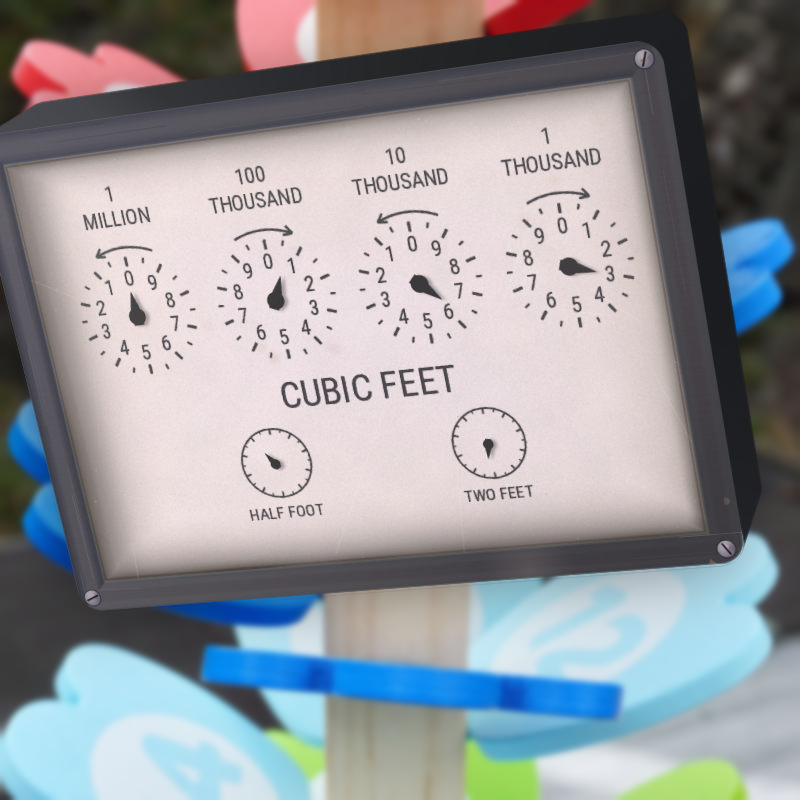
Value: 6300,ft³
